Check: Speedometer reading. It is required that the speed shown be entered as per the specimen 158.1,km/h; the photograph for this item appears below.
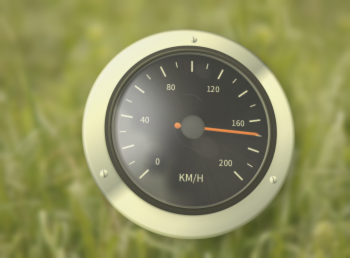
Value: 170,km/h
